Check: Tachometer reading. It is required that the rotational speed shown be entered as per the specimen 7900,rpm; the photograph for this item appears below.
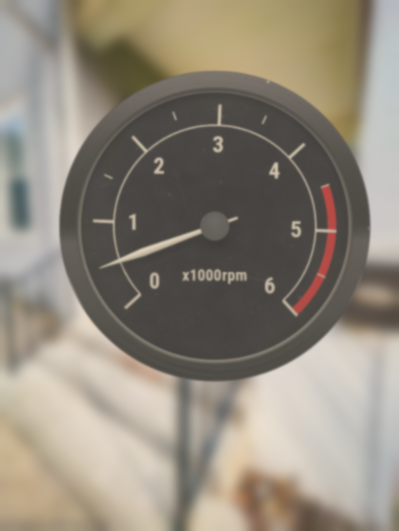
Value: 500,rpm
